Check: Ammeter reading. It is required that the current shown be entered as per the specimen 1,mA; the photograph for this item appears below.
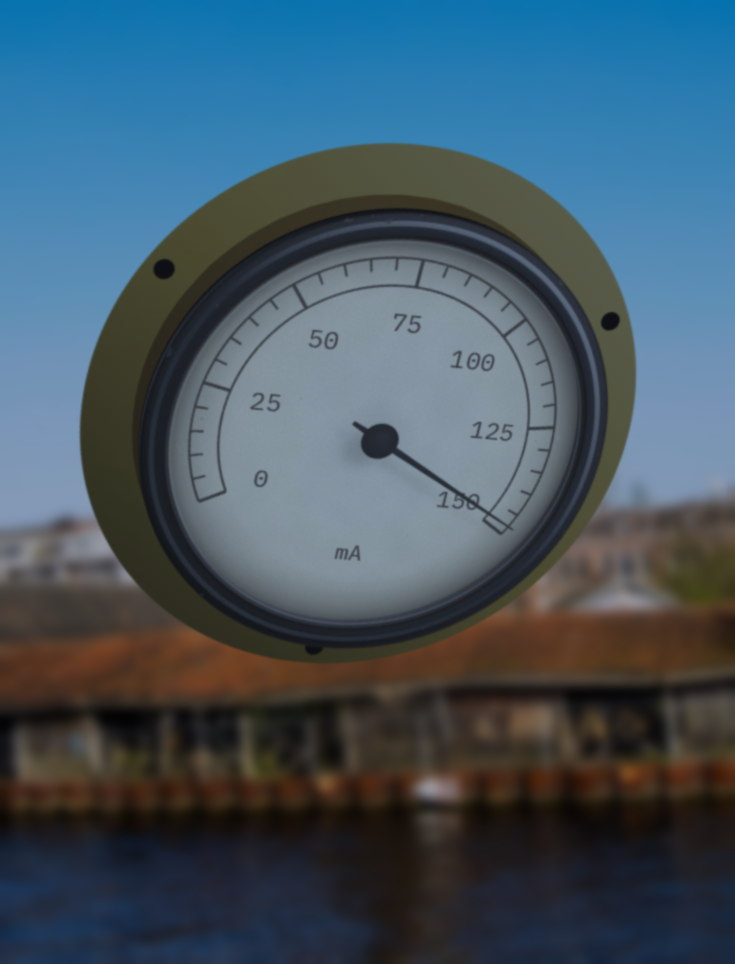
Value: 147.5,mA
